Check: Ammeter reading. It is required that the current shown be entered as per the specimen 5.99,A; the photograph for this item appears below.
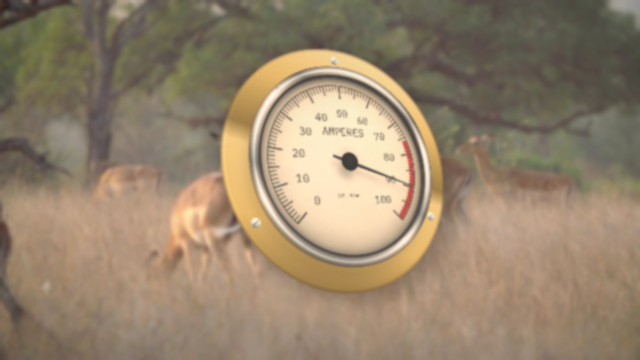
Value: 90,A
